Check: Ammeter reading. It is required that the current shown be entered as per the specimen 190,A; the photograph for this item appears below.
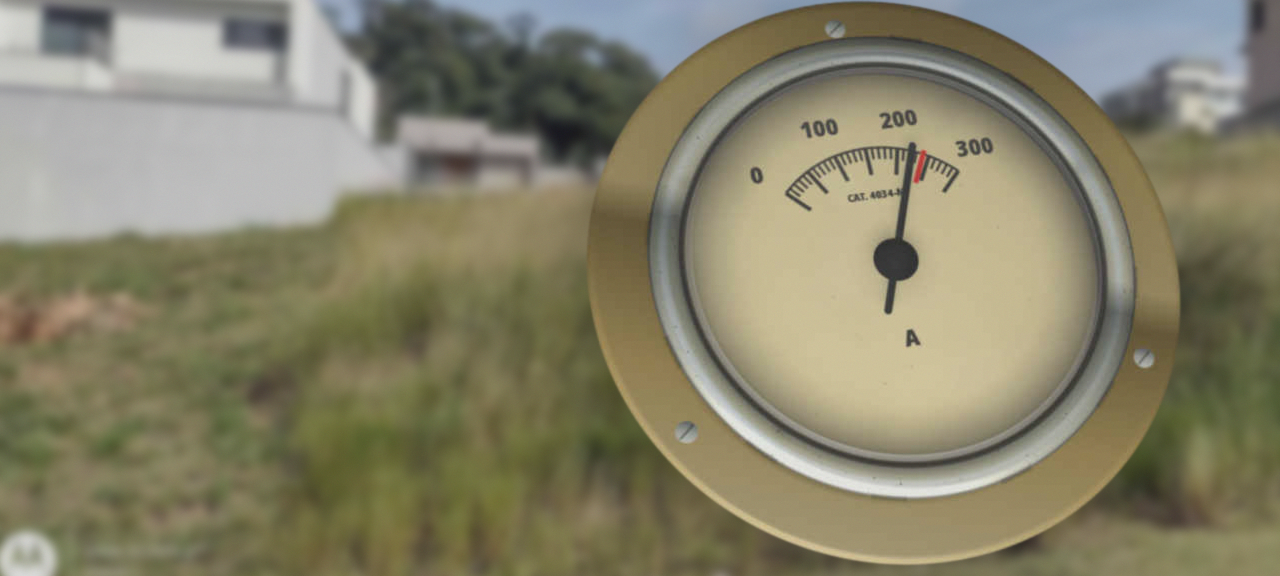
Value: 220,A
